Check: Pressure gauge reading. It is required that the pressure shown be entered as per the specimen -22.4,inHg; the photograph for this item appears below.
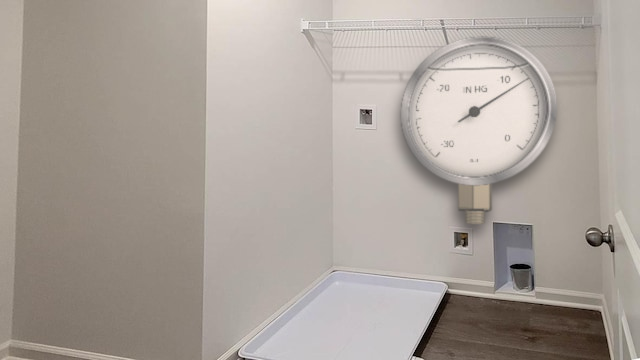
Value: -8,inHg
